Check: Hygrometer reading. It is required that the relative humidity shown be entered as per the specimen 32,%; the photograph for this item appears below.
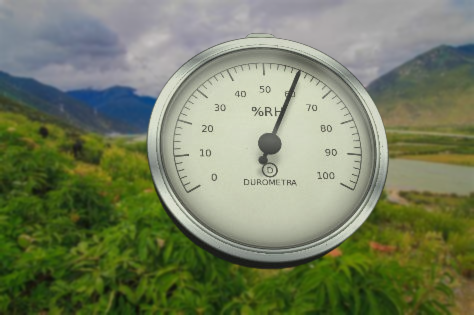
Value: 60,%
